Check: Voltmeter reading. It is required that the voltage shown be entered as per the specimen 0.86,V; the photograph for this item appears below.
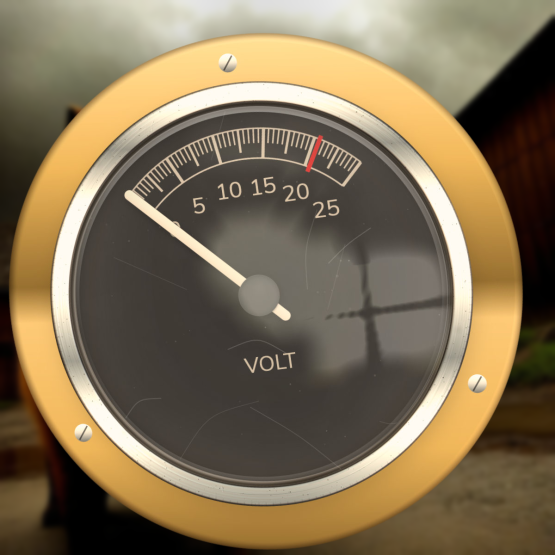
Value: 0,V
